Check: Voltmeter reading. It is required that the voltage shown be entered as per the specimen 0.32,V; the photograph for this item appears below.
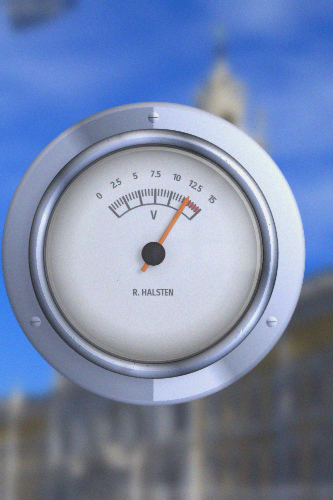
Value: 12.5,V
